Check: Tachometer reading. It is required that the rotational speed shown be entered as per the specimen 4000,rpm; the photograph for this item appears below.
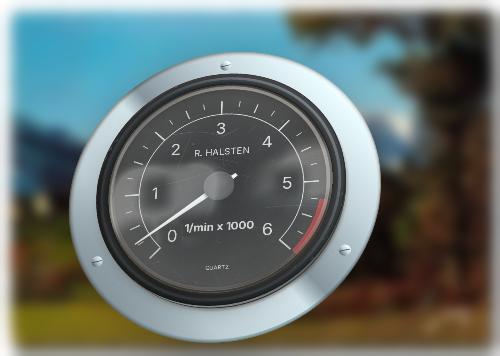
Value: 250,rpm
